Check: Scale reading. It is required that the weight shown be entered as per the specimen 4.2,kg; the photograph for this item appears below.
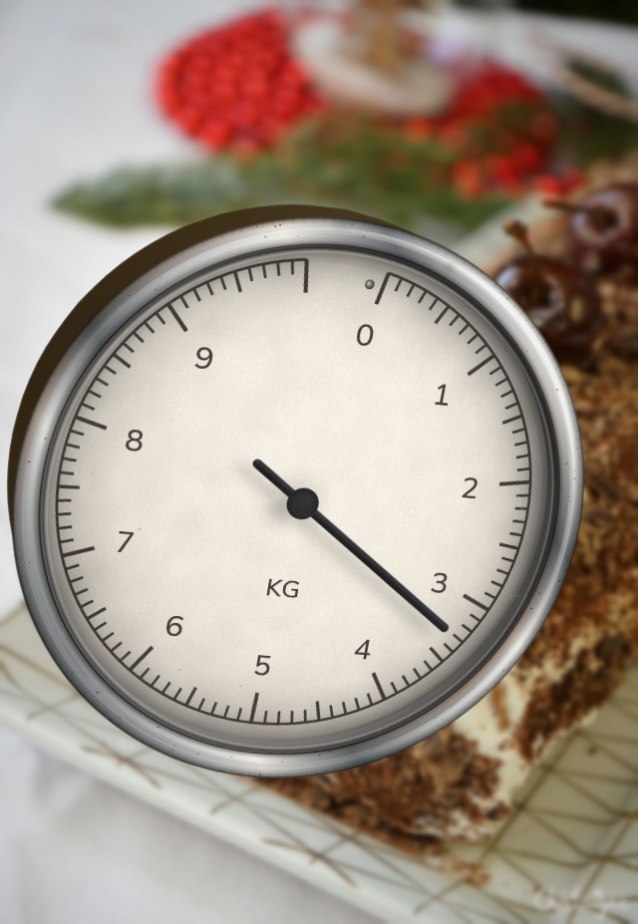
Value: 3.3,kg
